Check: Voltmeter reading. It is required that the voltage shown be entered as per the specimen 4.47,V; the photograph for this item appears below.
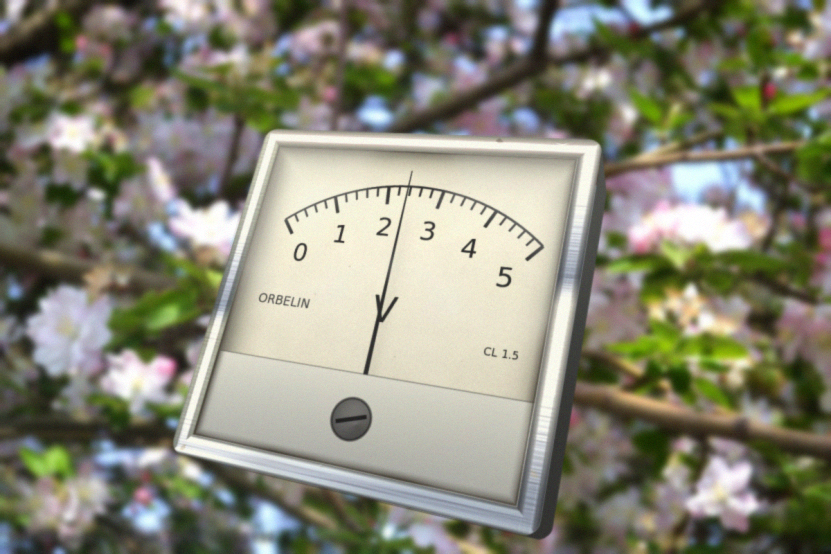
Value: 2.4,V
